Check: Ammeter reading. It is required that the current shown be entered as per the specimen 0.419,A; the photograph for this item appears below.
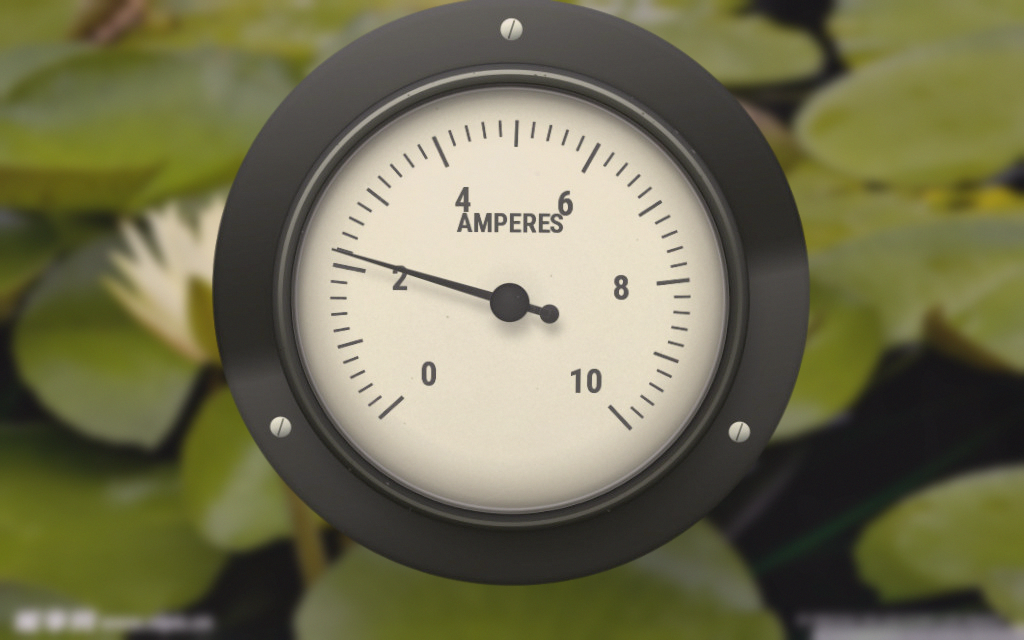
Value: 2.2,A
